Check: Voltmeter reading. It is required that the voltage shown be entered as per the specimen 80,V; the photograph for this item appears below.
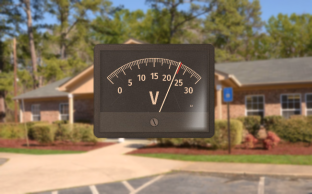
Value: 22.5,V
